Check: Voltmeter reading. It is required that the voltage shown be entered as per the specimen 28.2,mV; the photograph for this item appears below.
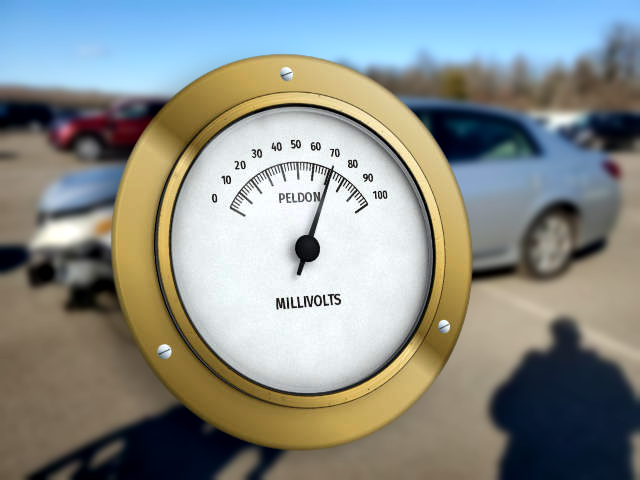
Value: 70,mV
